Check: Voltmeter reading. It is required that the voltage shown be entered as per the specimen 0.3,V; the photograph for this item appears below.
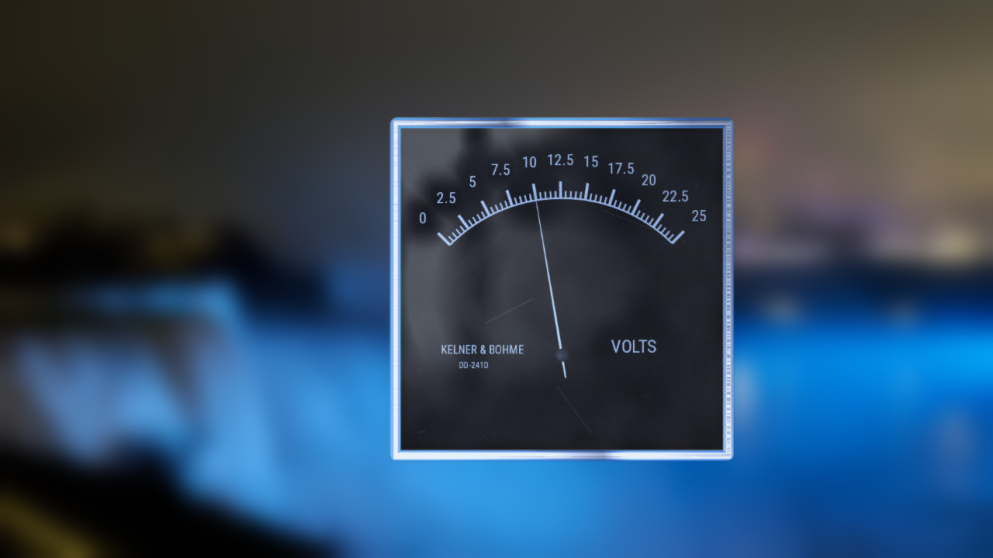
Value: 10,V
